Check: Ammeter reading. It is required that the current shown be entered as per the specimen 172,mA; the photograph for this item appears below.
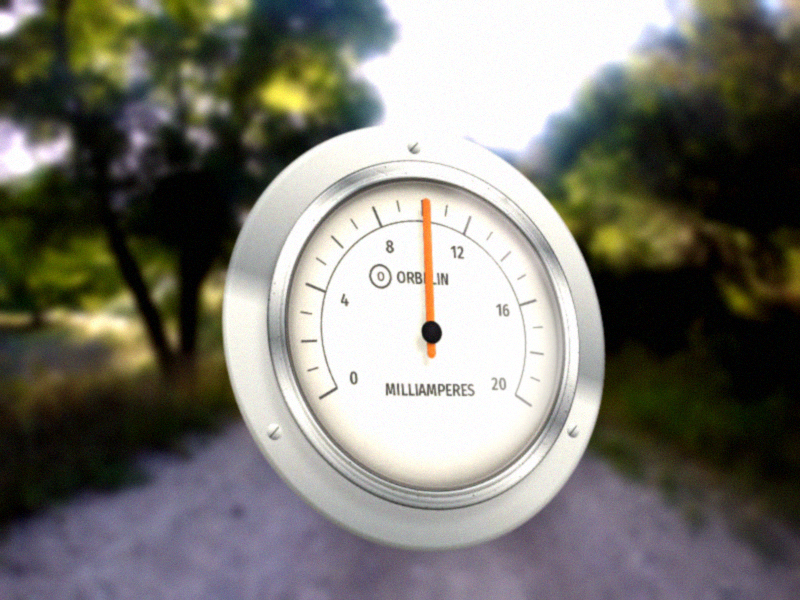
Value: 10,mA
